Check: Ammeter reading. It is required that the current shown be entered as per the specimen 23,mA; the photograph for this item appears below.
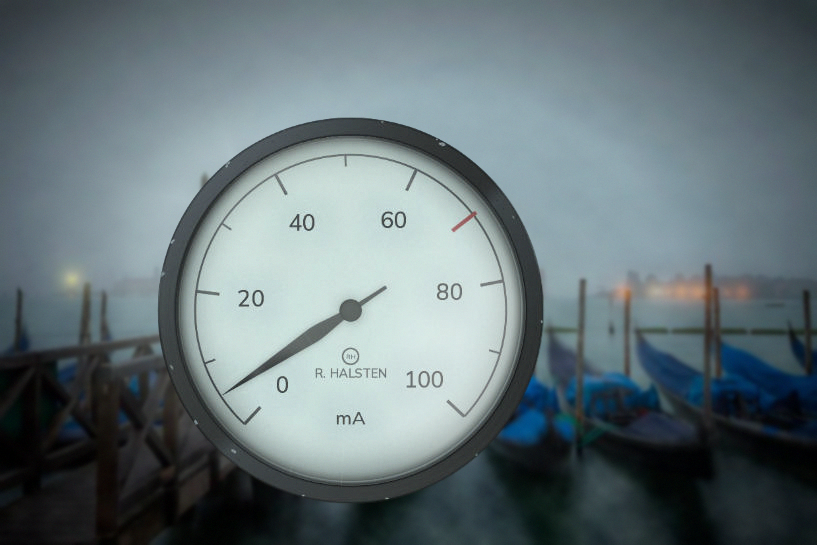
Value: 5,mA
